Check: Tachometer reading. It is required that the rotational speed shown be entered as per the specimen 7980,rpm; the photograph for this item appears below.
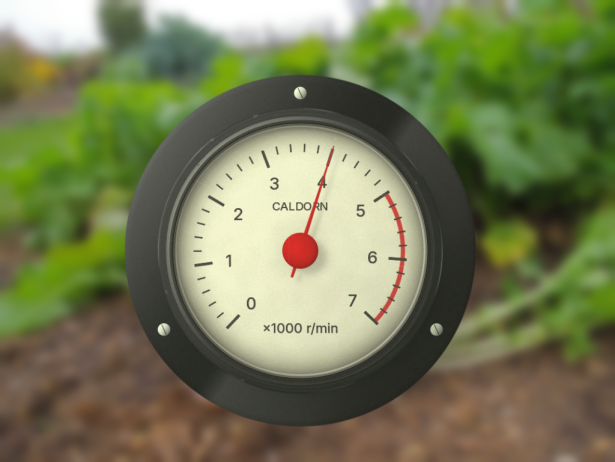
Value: 4000,rpm
